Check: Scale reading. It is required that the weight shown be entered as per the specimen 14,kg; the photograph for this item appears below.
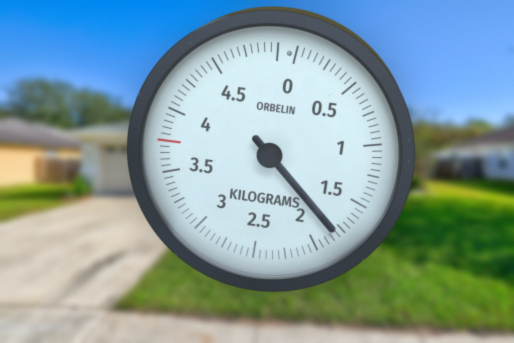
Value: 1.8,kg
